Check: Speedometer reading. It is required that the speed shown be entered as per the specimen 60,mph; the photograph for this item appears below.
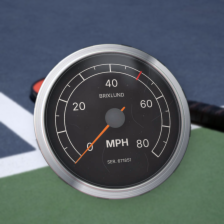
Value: 0,mph
